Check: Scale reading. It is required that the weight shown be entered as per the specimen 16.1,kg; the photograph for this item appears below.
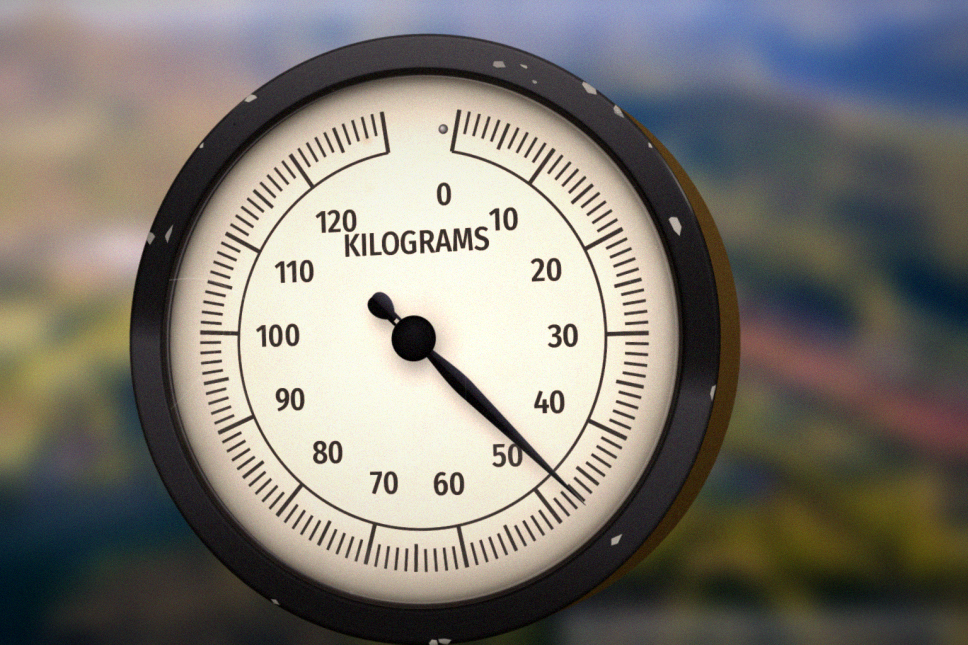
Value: 47,kg
